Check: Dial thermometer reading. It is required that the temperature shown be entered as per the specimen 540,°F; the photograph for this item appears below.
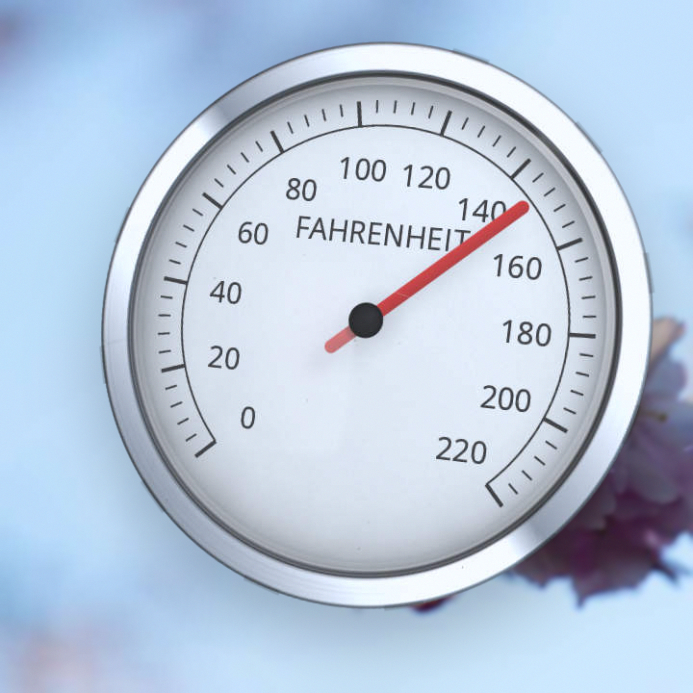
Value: 148,°F
